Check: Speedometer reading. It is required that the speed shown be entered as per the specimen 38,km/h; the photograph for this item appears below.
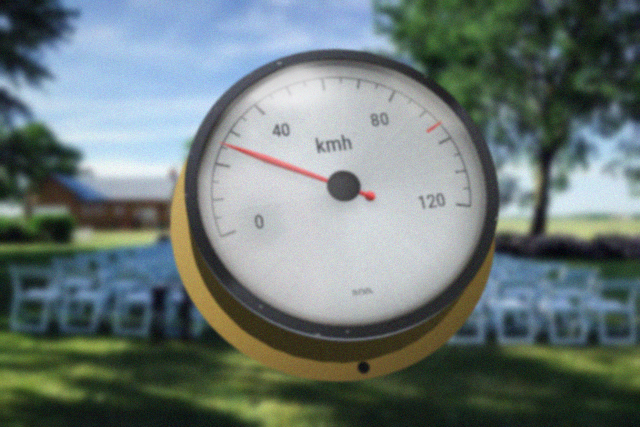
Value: 25,km/h
